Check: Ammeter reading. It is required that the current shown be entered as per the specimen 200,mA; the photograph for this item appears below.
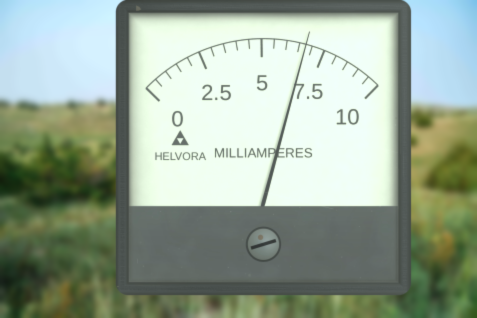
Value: 6.75,mA
